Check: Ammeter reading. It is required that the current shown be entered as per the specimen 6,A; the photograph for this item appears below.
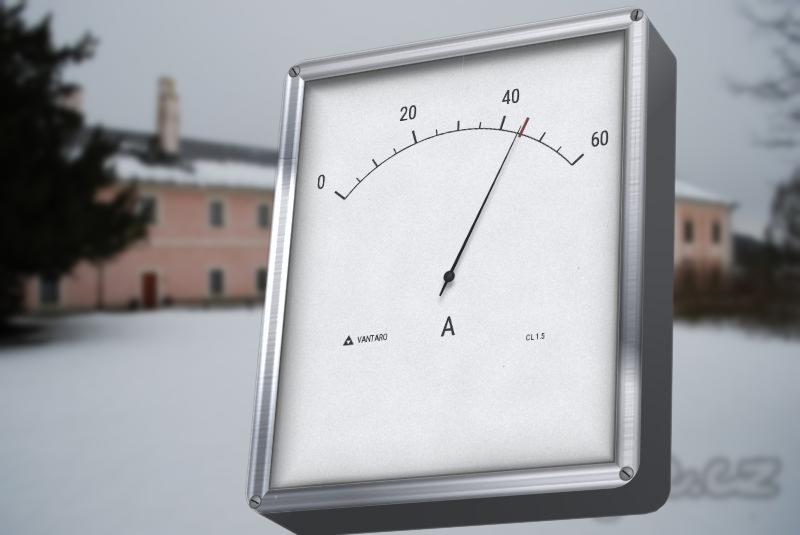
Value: 45,A
